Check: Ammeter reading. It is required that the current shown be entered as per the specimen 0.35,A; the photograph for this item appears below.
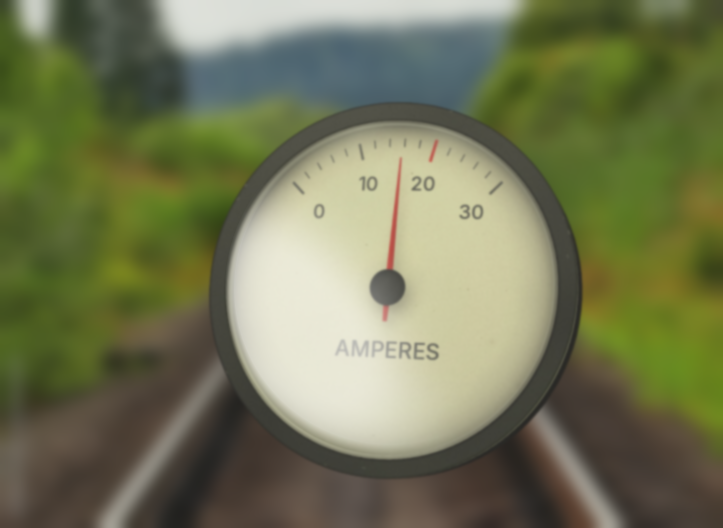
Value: 16,A
